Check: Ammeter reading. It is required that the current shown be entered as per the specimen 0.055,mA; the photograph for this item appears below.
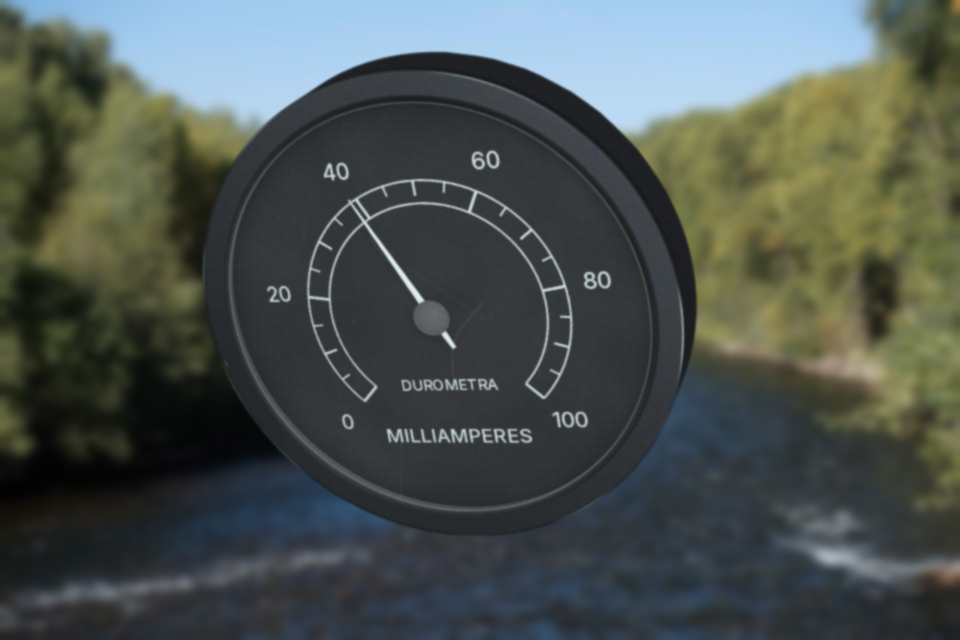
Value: 40,mA
